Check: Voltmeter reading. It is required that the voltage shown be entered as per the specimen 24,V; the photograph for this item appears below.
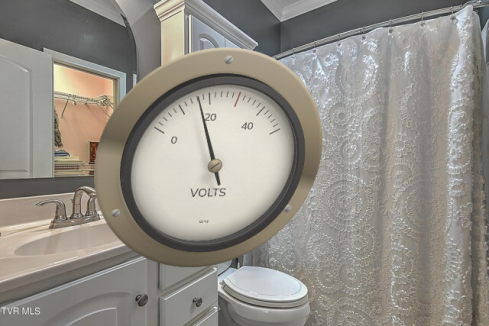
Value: 16,V
